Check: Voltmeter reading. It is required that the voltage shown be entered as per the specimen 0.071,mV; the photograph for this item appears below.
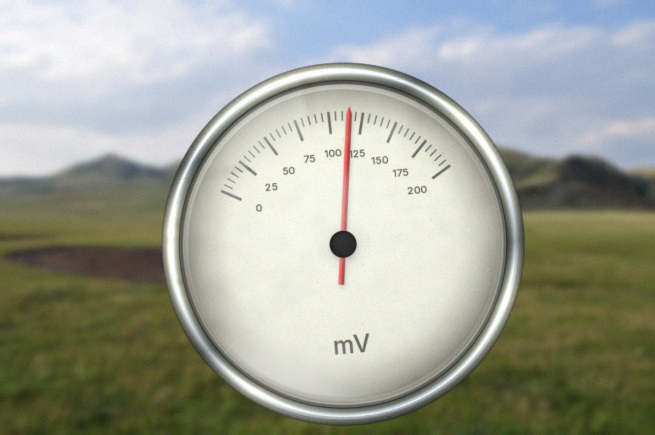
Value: 115,mV
